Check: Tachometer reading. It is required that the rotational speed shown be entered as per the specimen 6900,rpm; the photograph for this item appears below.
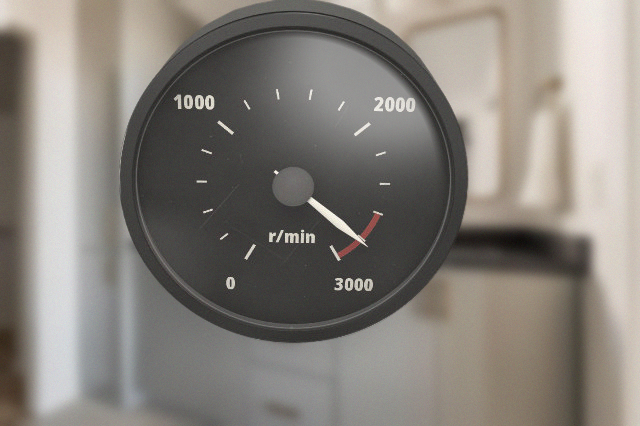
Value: 2800,rpm
